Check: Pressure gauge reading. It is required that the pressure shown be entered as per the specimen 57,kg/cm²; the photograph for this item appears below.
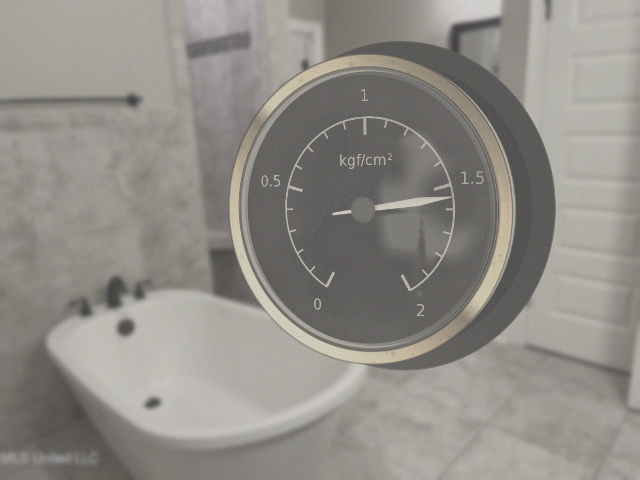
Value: 1.55,kg/cm²
